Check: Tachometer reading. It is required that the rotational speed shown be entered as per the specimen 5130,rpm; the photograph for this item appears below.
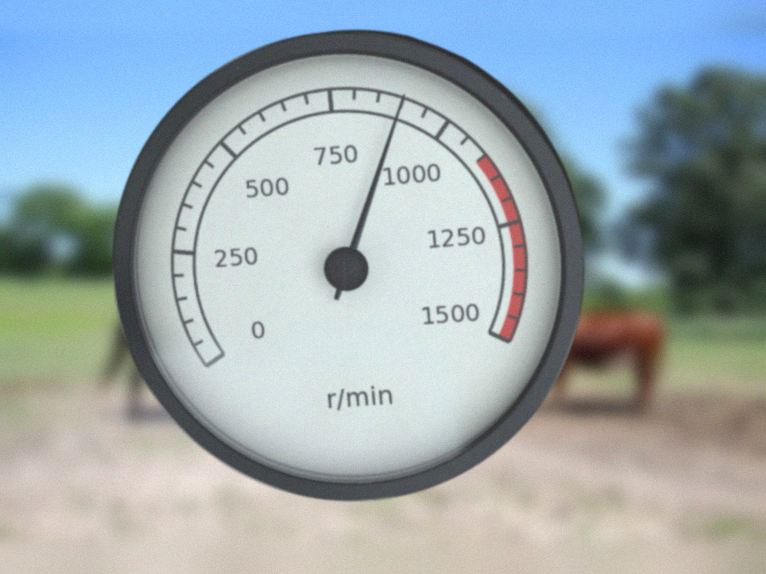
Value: 900,rpm
